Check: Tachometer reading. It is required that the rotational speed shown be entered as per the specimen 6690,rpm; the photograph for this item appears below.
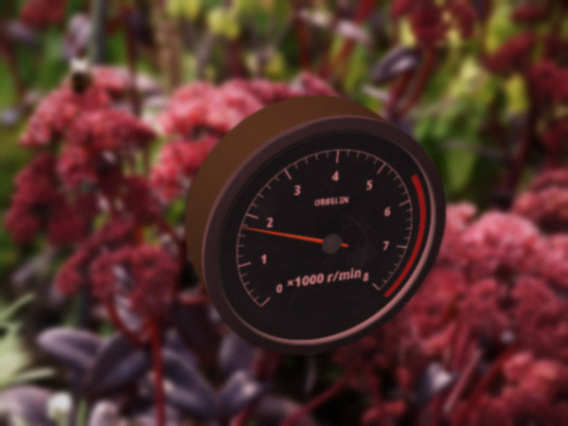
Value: 1800,rpm
